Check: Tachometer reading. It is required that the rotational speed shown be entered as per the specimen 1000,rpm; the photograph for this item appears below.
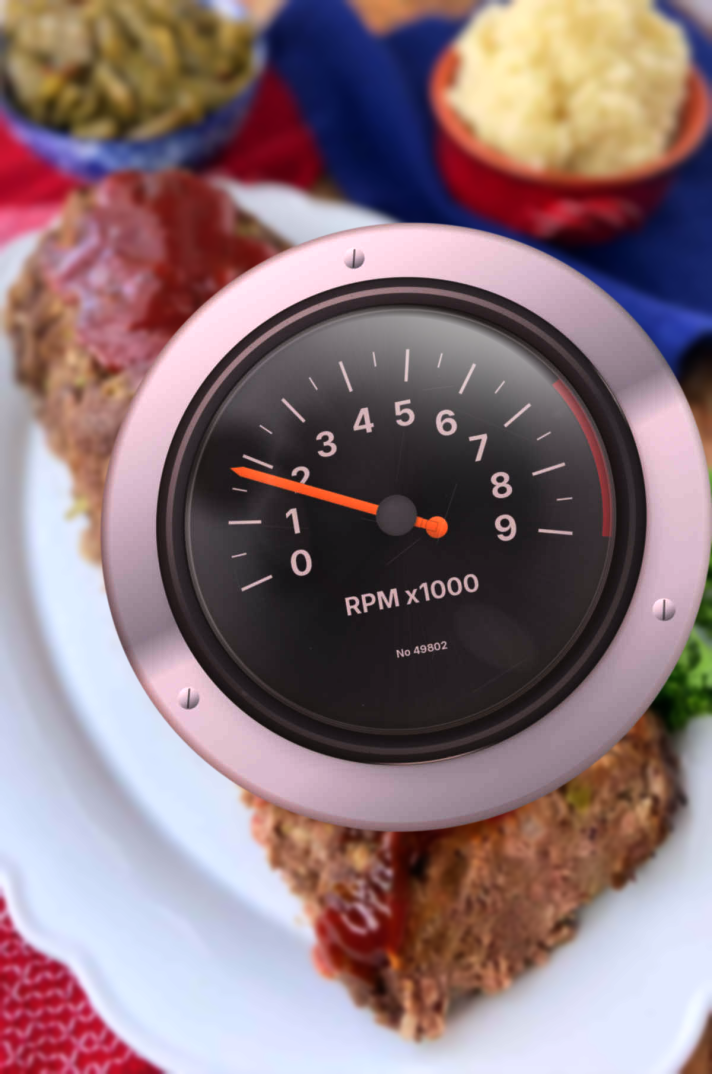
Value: 1750,rpm
